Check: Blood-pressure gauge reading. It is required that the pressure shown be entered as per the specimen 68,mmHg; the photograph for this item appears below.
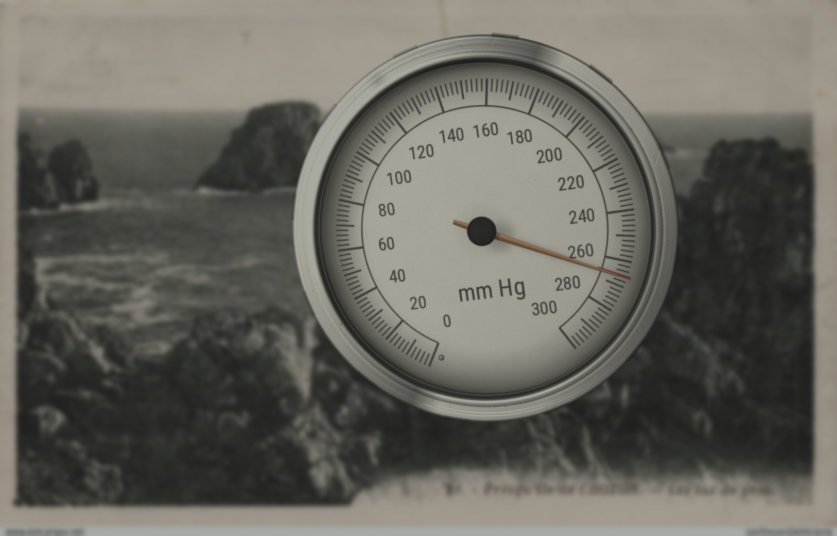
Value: 266,mmHg
